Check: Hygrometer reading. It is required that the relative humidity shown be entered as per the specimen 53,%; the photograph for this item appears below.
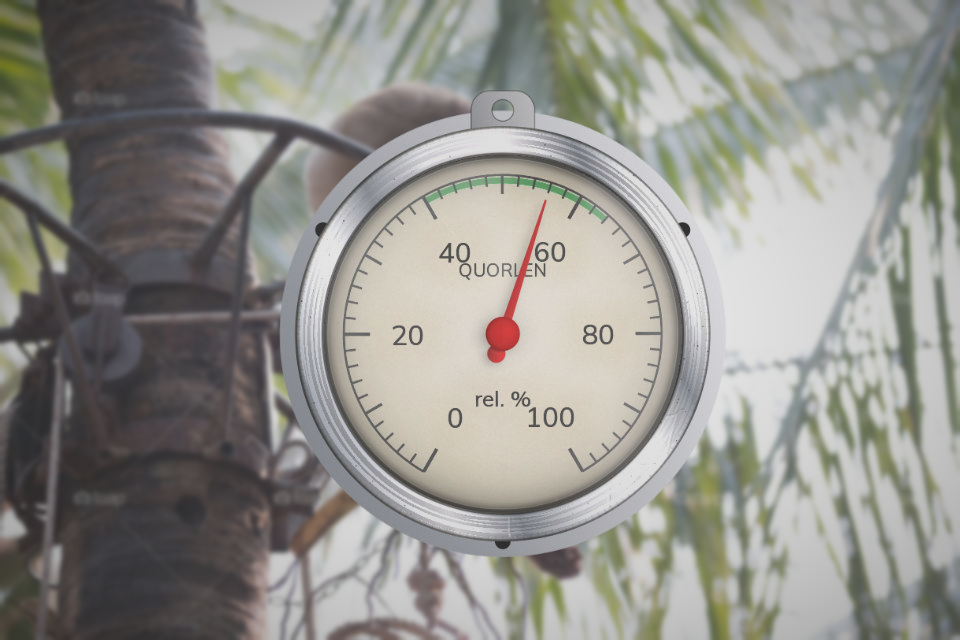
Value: 56,%
